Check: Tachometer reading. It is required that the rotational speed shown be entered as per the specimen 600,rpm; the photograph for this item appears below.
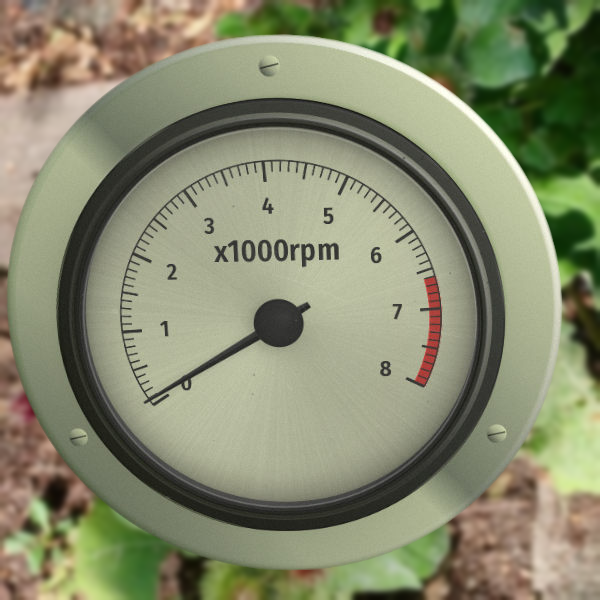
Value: 100,rpm
